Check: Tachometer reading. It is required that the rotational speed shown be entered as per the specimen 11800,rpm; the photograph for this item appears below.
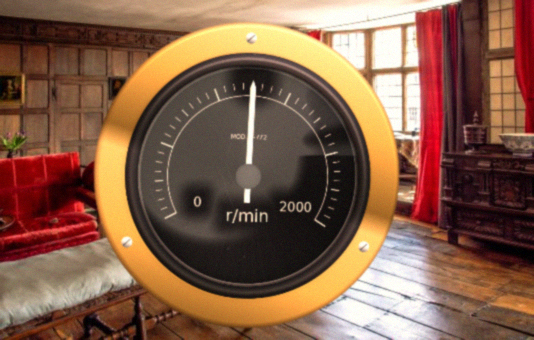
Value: 1000,rpm
